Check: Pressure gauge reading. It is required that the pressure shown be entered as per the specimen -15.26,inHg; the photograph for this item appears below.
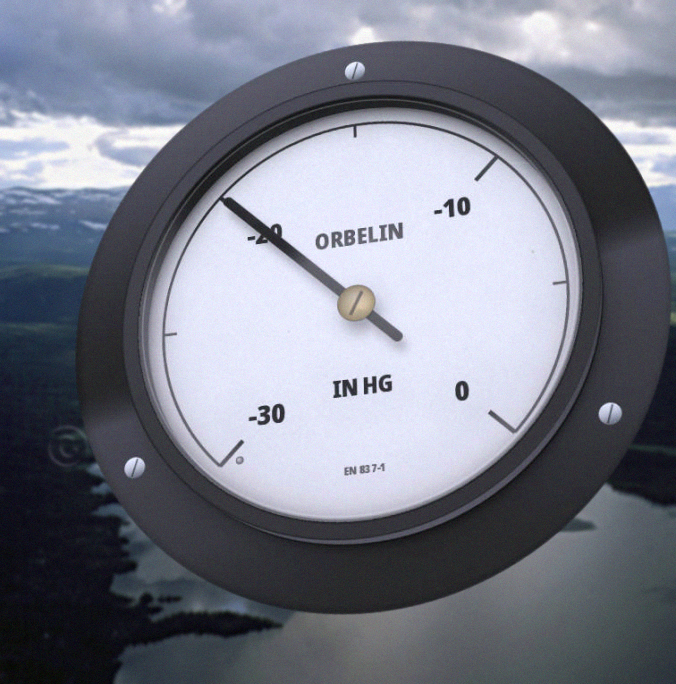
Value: -20,inHg
